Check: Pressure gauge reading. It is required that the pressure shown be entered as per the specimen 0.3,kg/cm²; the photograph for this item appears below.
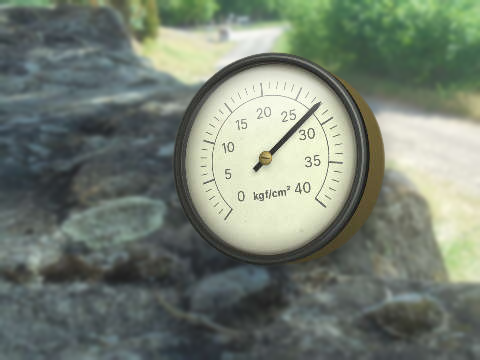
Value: 28,kg/cm²
